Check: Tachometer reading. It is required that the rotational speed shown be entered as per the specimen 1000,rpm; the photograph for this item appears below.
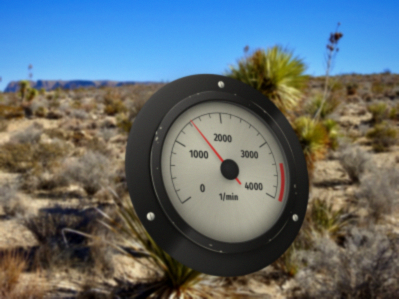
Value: 1400,rpm
